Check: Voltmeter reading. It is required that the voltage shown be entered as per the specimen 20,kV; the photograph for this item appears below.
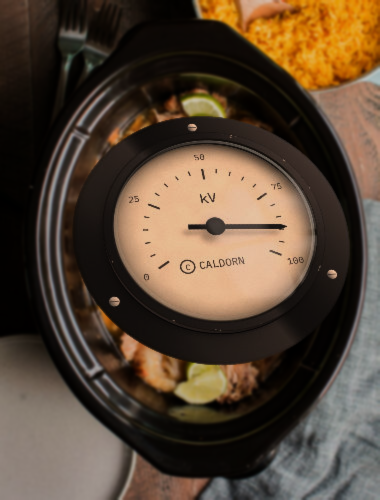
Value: 90,kV
